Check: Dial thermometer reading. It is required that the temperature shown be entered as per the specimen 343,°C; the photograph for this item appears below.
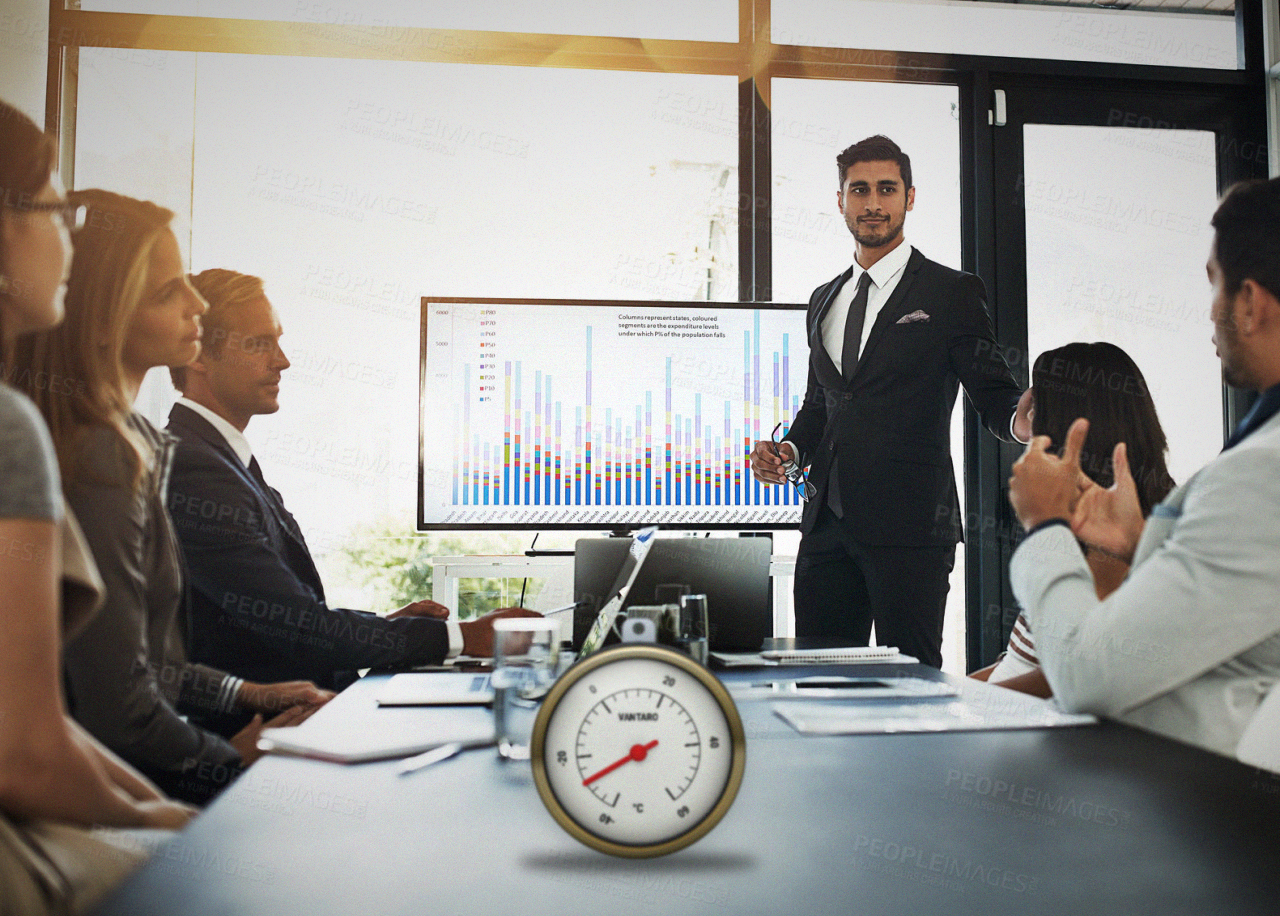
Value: -28,°C
